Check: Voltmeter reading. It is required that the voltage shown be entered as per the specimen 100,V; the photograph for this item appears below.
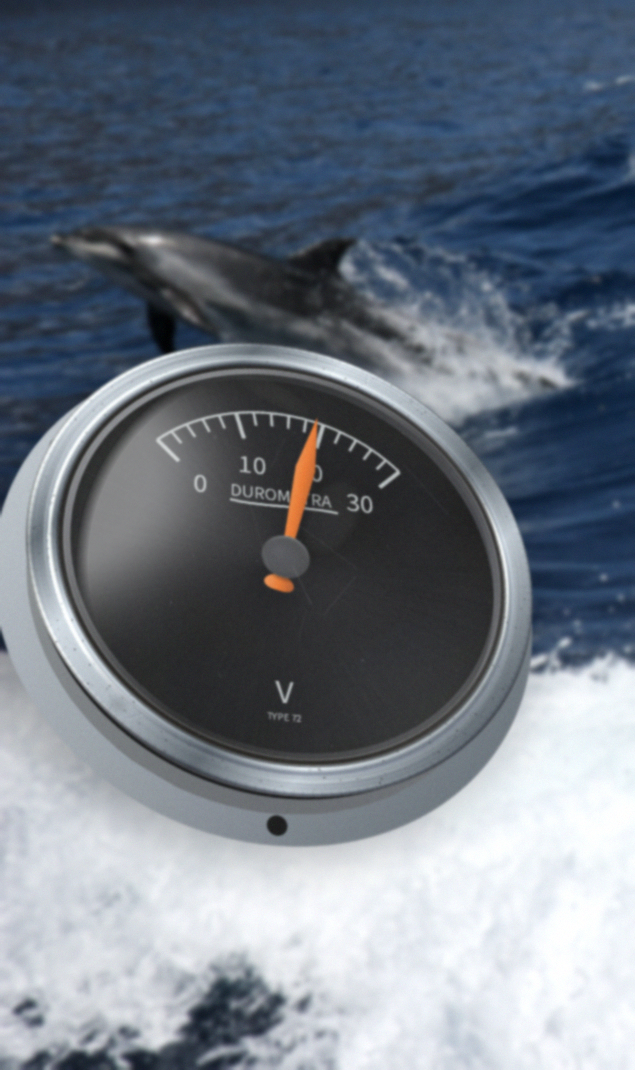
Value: 19,V
